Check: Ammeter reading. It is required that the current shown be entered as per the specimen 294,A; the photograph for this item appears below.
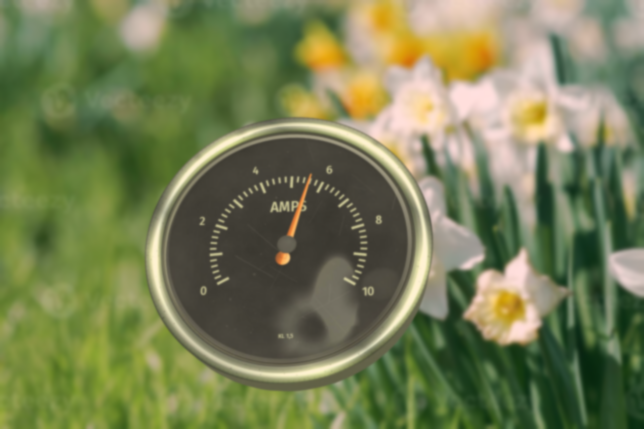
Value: 5.6,A
